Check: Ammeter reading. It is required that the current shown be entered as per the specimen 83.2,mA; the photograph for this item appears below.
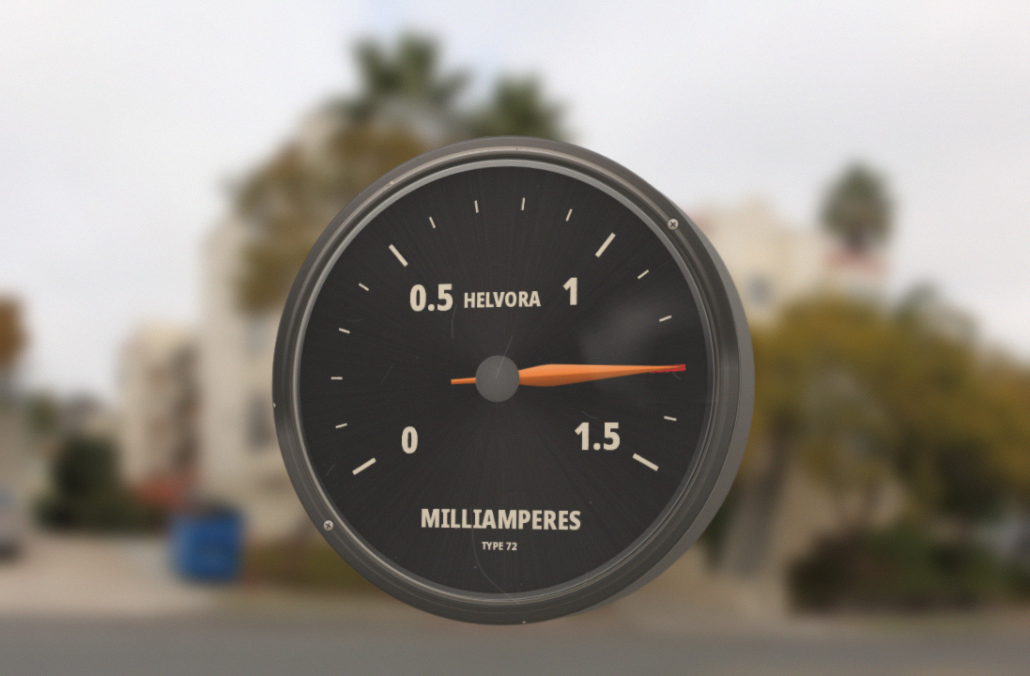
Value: 1.3,mA
